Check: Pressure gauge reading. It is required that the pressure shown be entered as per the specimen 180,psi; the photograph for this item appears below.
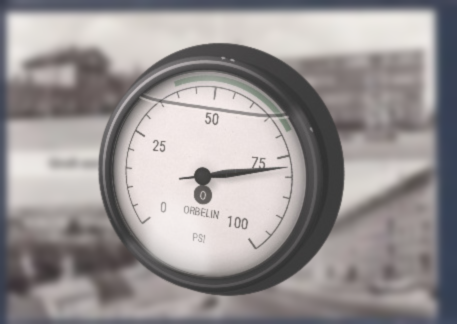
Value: 77.5,psi
